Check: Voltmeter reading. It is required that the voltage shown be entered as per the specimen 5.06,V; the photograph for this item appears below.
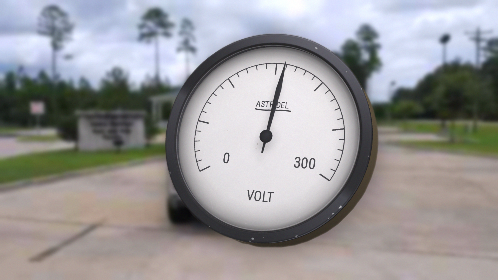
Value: 160,V
